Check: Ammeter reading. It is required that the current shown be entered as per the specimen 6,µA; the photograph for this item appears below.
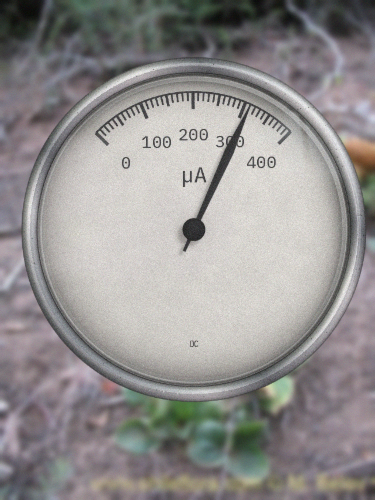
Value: 310,µA
